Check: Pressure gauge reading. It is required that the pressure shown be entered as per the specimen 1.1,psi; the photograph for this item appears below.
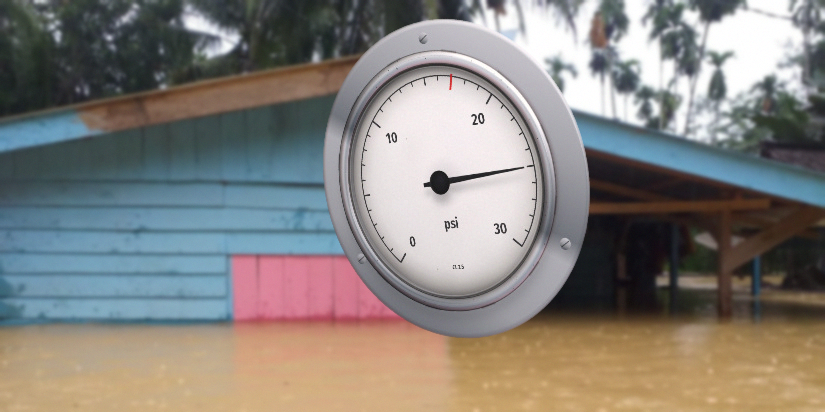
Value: 25,psi
